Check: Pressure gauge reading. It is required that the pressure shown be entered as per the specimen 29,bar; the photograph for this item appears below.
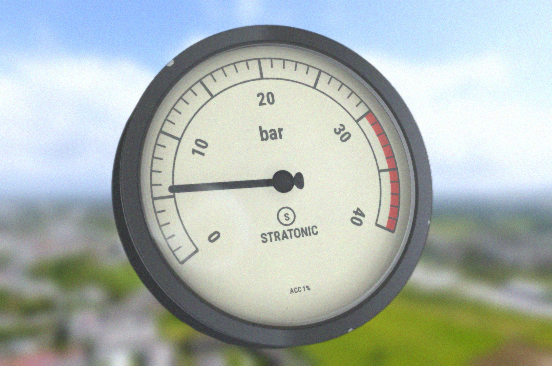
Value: 5.5,bar
